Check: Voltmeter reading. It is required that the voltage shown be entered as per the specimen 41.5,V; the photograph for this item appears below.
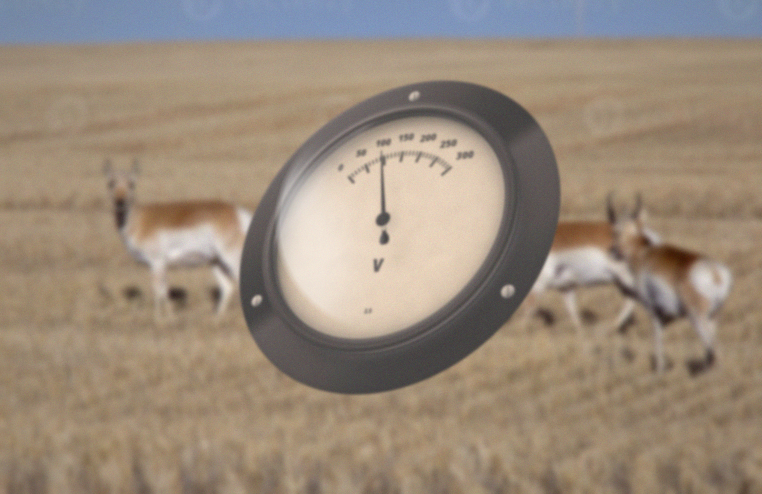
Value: 100,V
